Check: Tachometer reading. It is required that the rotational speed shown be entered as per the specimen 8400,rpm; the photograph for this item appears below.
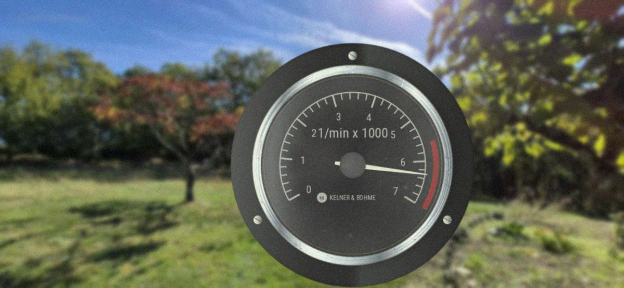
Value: 6300,rpm
